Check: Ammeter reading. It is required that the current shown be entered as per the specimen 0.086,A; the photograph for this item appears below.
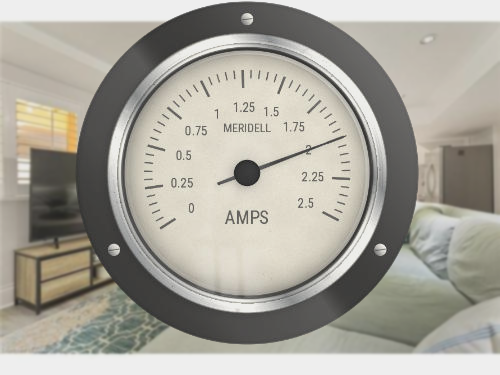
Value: 2,A
